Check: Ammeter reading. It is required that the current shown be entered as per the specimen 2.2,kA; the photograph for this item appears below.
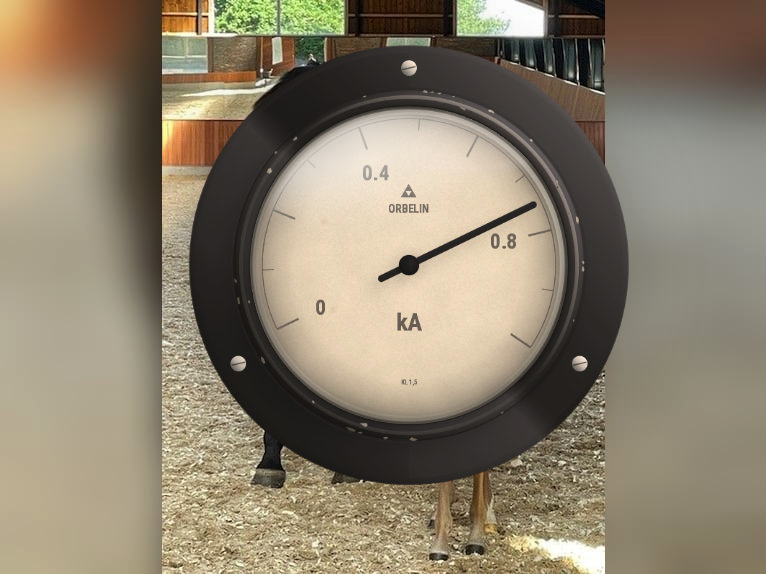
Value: 0.75,kA
